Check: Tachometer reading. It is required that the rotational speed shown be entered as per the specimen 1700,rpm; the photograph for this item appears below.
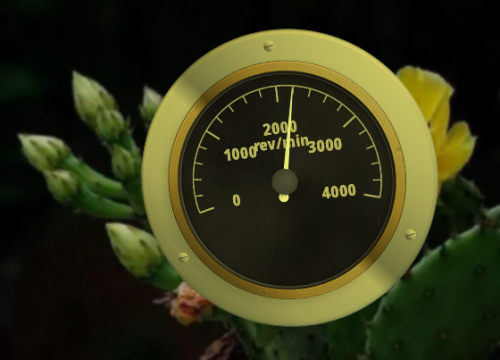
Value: 2200,rpm
